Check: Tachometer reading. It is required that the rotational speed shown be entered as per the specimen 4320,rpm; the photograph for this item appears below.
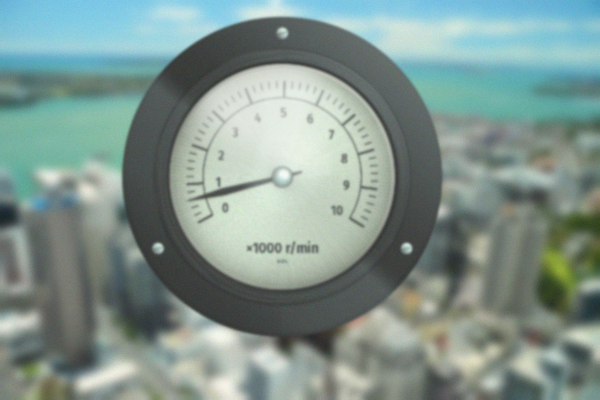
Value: 600,rpm
